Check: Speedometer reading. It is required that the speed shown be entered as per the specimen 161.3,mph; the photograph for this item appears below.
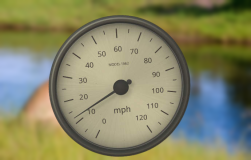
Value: 12.5,mph
